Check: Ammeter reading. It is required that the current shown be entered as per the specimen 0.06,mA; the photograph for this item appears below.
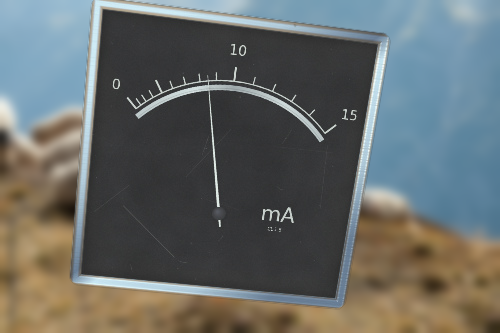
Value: 8.5,mA
